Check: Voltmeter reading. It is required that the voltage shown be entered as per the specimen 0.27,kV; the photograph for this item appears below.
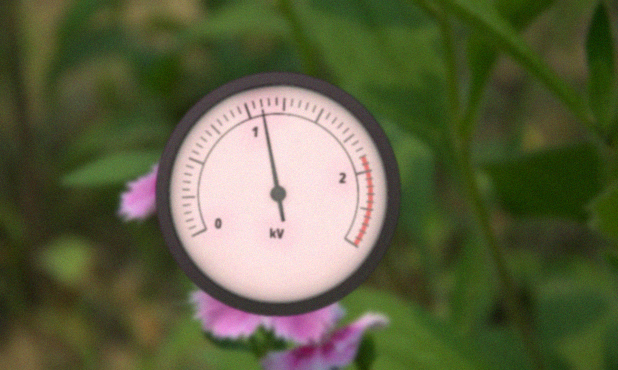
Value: 1.1,kV
